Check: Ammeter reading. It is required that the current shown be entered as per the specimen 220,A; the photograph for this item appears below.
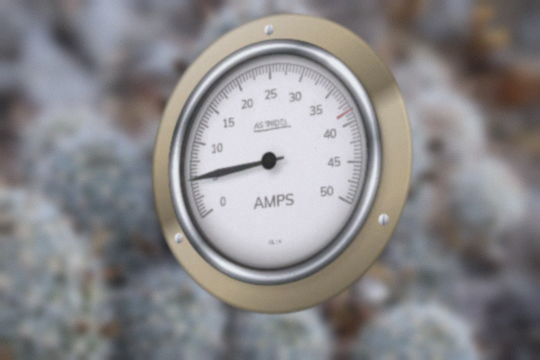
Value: 5,A
